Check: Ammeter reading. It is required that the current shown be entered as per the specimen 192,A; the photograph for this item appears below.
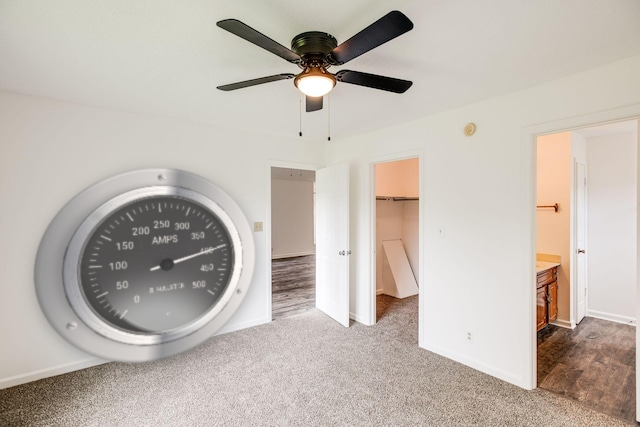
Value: 400,A
